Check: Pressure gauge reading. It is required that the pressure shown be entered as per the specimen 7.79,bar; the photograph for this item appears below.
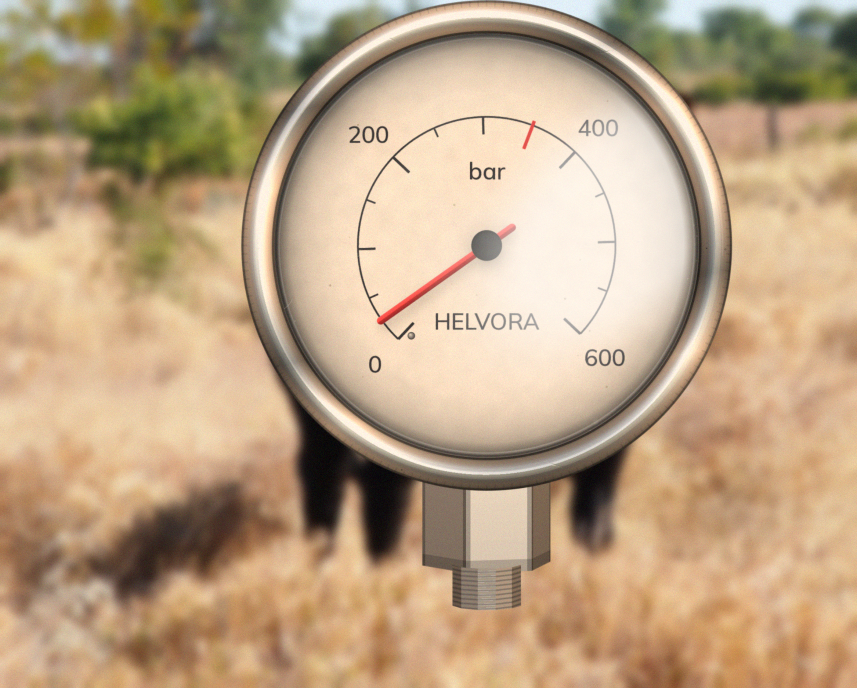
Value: 25,bar
